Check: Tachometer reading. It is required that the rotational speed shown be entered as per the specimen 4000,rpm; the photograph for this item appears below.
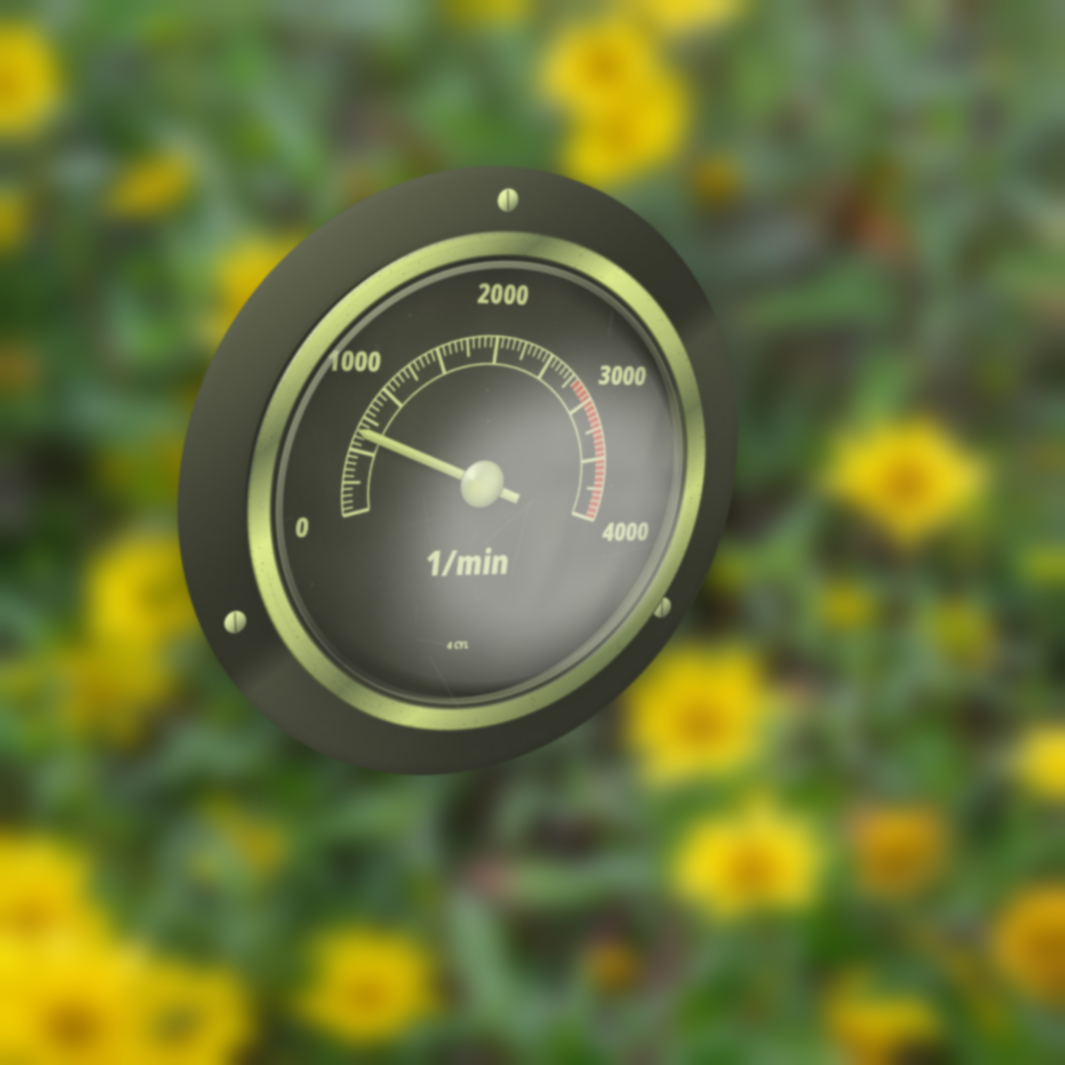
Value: 650,rpm
